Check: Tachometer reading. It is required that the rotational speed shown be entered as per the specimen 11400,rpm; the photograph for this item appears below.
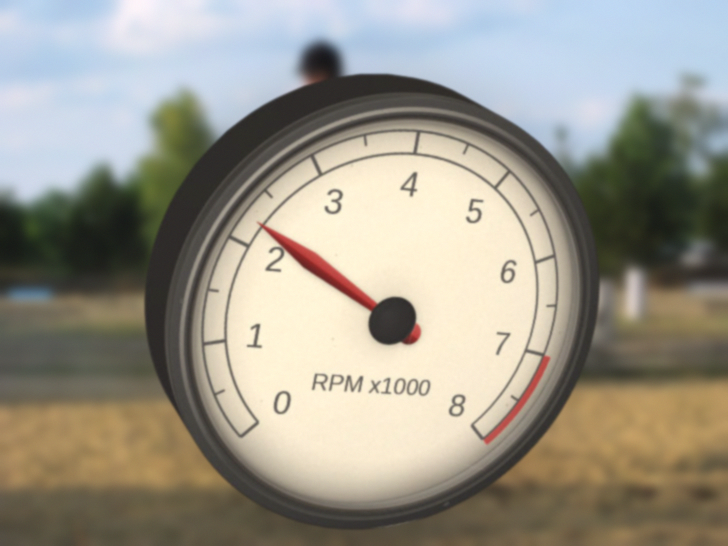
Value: 2250,rpm
